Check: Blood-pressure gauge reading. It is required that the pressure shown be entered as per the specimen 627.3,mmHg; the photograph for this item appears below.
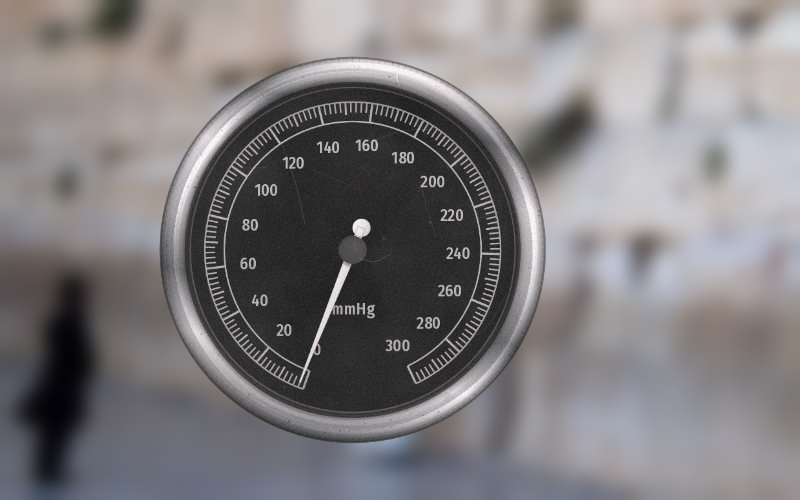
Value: 2,mmHg
